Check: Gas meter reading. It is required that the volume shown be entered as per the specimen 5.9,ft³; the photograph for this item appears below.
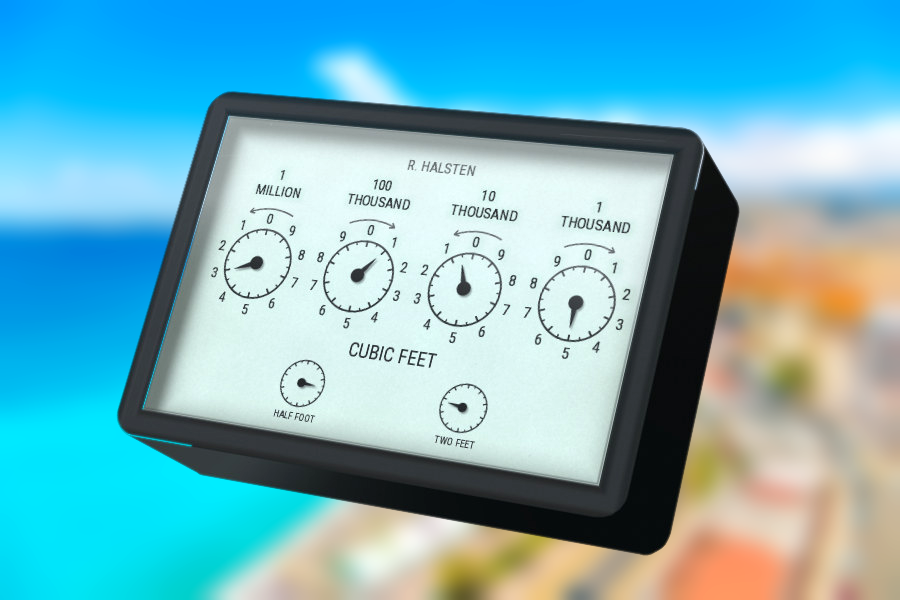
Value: 310500,ft³
